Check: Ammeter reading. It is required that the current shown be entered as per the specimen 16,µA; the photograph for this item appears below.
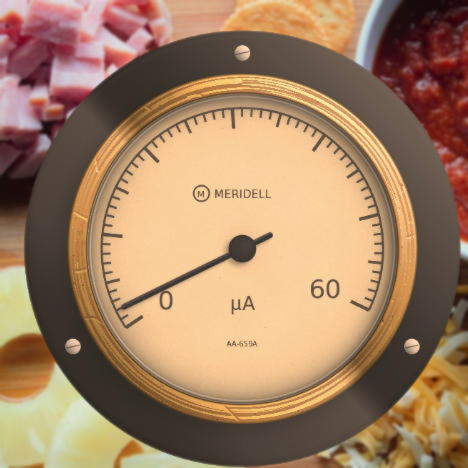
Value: 2,µA
